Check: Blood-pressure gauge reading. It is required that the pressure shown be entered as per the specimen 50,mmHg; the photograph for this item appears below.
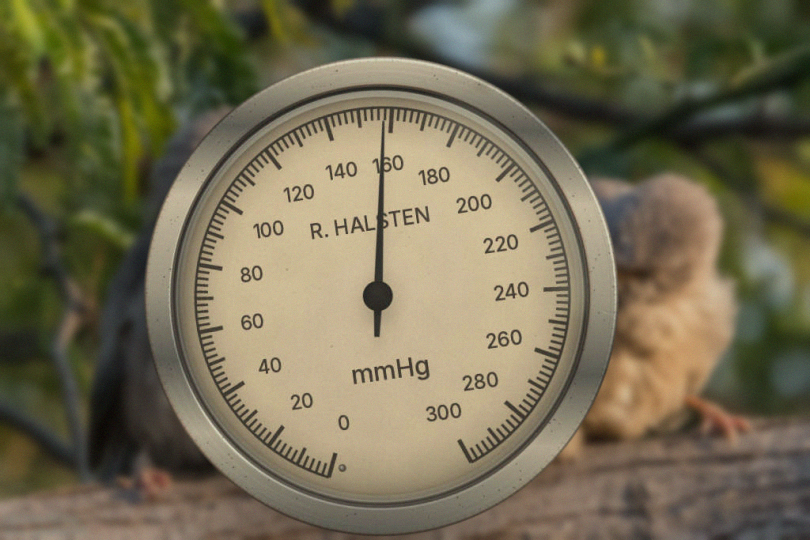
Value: 158,mmHg
